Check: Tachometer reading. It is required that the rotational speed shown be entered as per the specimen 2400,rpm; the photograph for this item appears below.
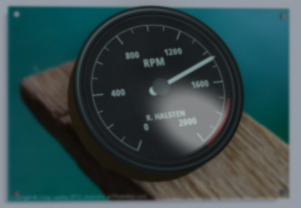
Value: 1450,rpm
